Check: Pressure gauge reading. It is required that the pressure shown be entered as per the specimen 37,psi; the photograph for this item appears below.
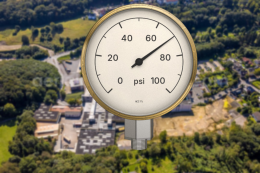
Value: 70,psi
